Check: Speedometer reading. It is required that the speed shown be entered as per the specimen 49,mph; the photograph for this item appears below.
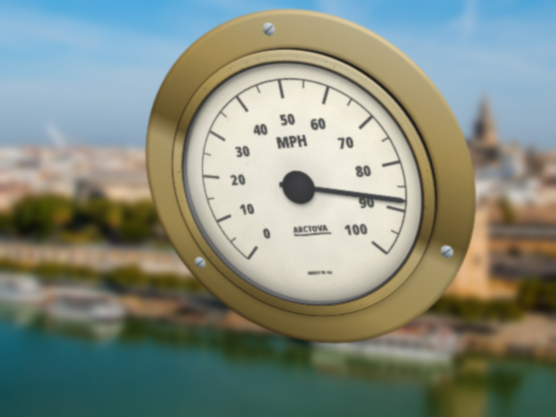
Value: 87.5,mph
